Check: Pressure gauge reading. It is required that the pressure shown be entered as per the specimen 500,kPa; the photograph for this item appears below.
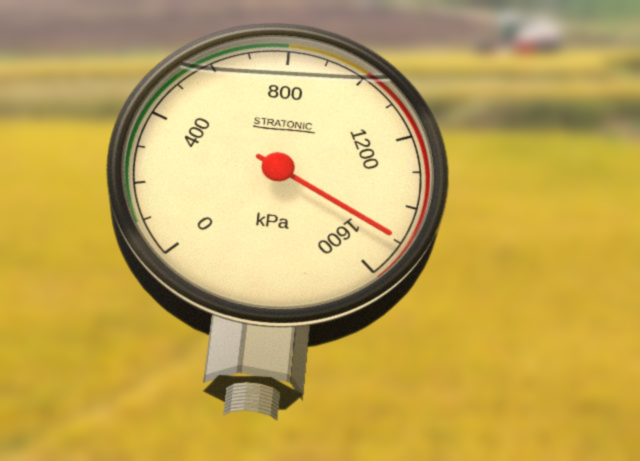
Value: 1500,kPa
